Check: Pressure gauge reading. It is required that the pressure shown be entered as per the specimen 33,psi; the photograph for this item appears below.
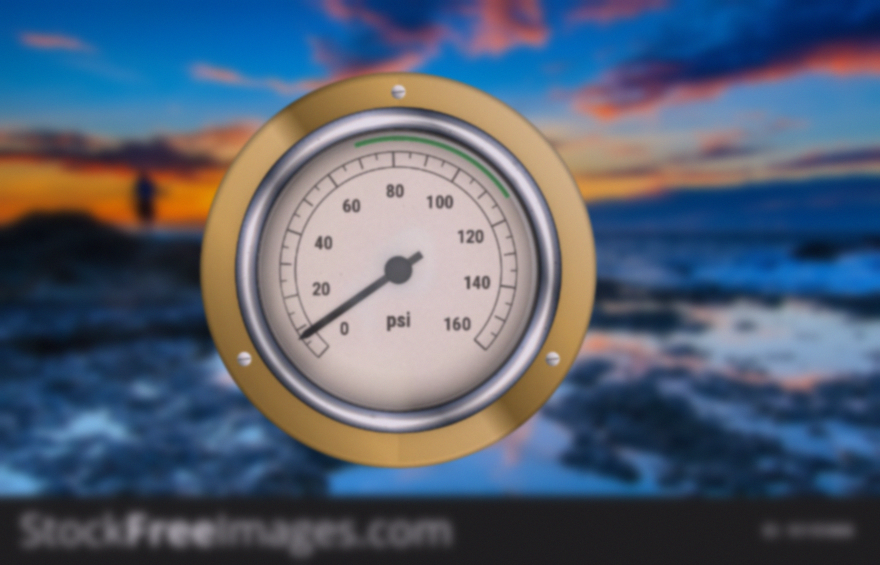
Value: 7.5,psi
